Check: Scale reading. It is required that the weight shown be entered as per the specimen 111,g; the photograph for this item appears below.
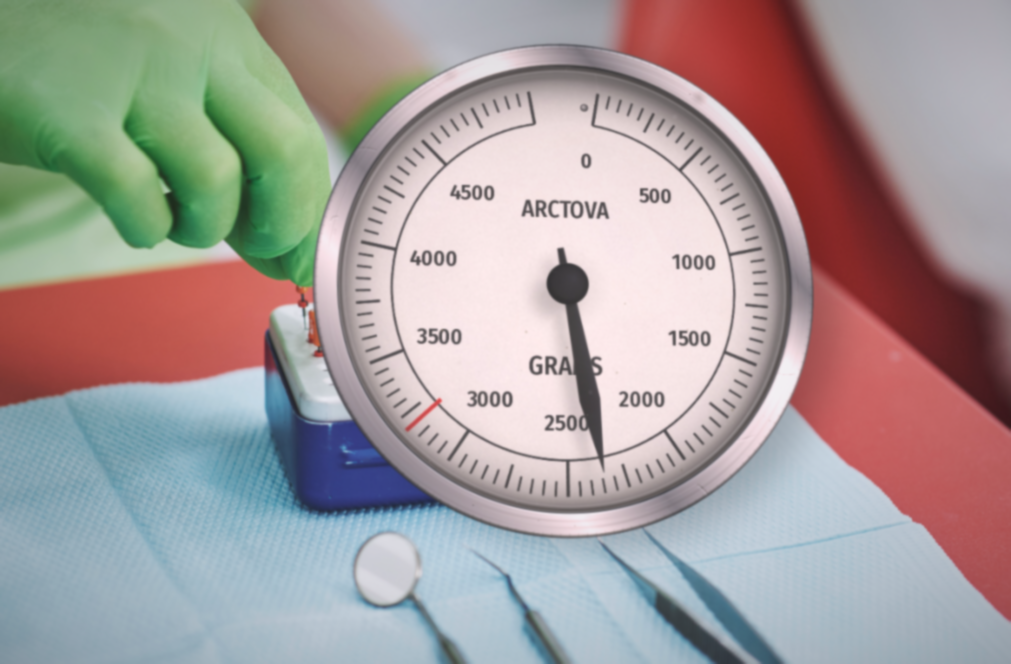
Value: 2350,g
